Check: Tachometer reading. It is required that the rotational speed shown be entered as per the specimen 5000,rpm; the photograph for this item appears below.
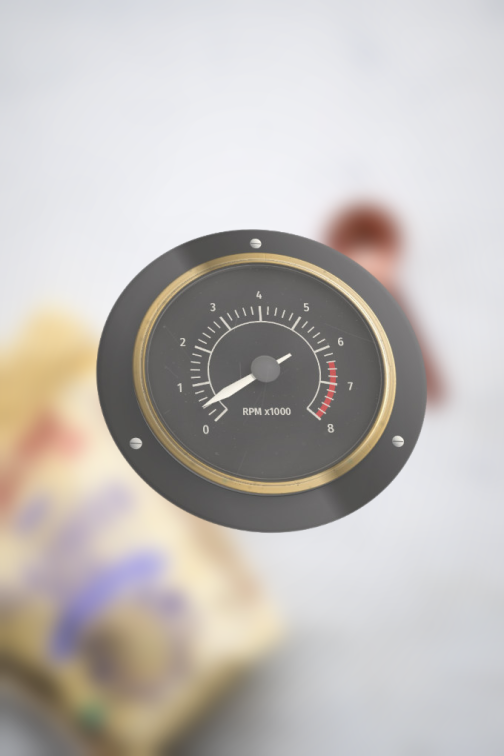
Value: 400,rpm
